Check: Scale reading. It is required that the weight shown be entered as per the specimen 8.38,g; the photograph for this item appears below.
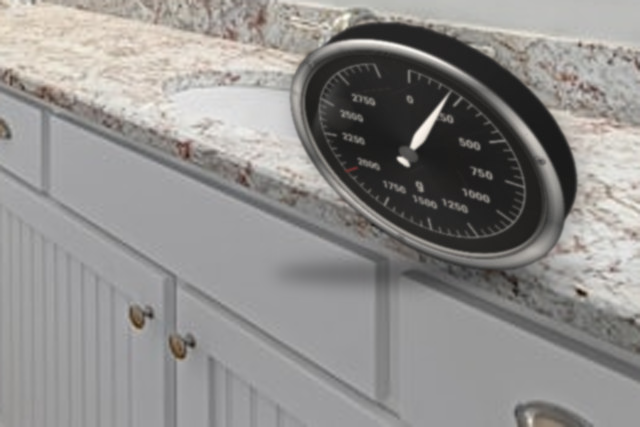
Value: 200,g
